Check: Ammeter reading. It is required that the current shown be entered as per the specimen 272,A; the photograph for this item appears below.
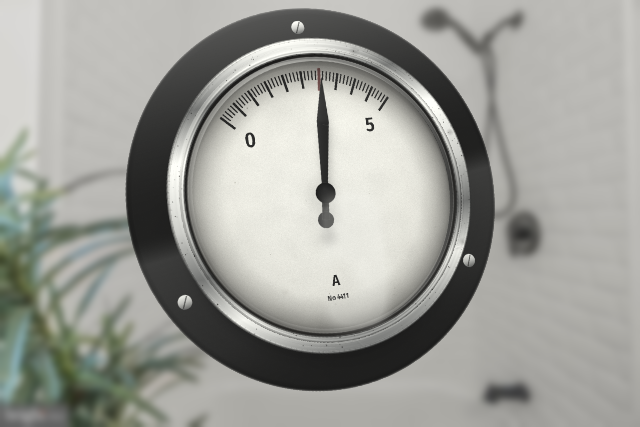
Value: 3,A
